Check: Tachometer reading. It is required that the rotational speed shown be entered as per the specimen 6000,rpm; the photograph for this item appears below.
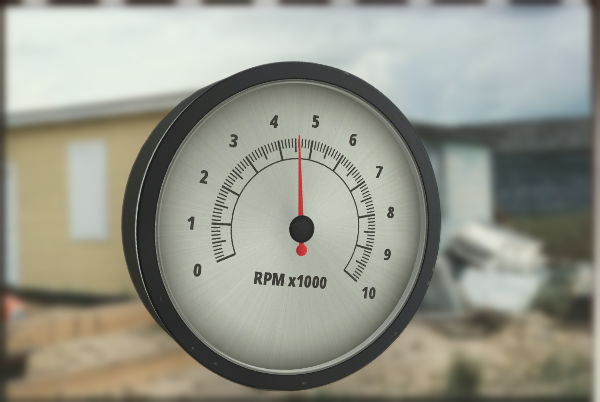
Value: 4500,rpm
